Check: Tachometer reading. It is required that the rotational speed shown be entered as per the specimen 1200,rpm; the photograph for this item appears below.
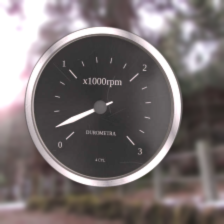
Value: 200,rpm
